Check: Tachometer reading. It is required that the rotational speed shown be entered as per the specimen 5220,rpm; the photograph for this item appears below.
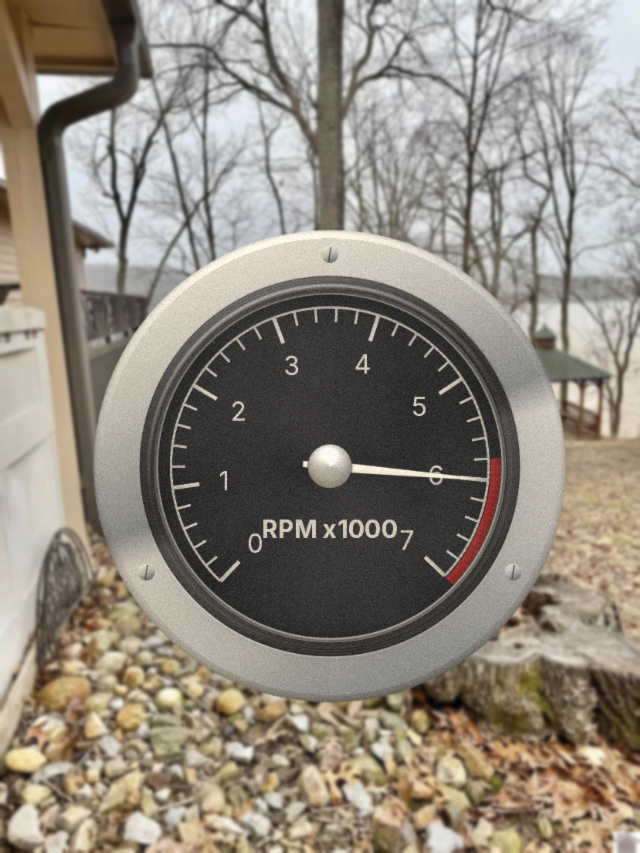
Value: 6000,rpm
